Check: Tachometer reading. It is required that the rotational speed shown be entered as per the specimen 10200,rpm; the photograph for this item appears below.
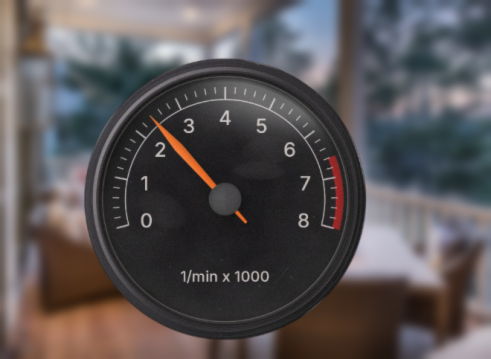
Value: 2400,rpm
